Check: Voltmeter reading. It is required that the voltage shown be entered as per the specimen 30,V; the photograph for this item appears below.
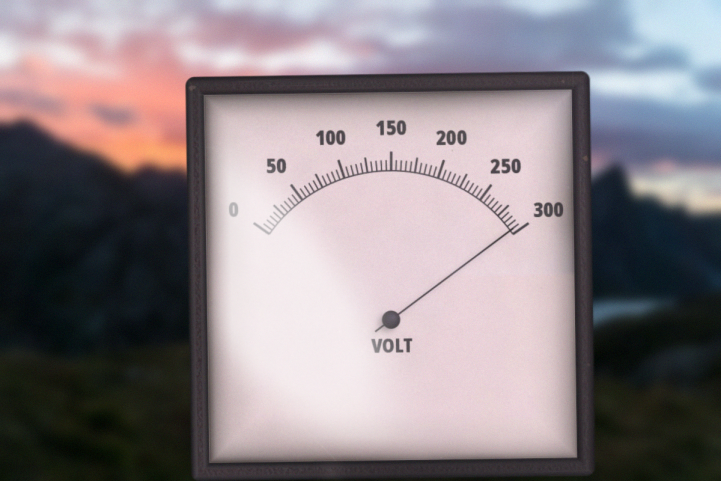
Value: 295,V
